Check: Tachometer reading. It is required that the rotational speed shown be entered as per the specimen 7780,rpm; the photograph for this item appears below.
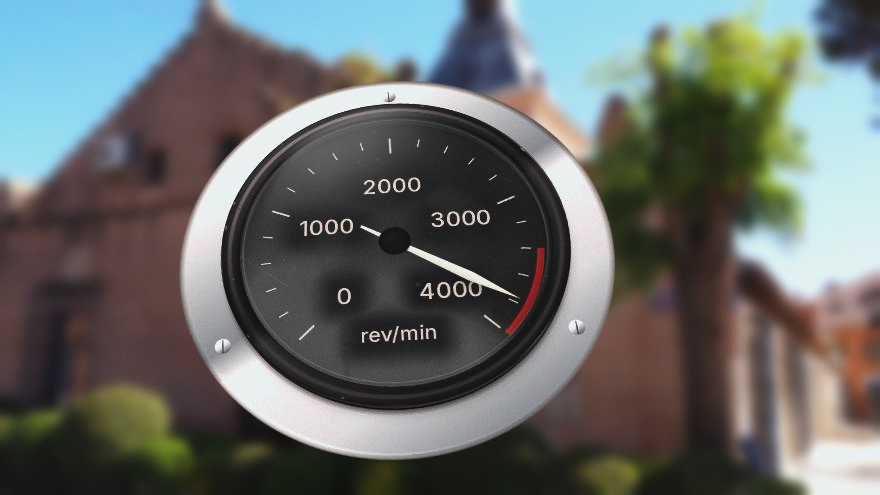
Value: 3800,rpm
